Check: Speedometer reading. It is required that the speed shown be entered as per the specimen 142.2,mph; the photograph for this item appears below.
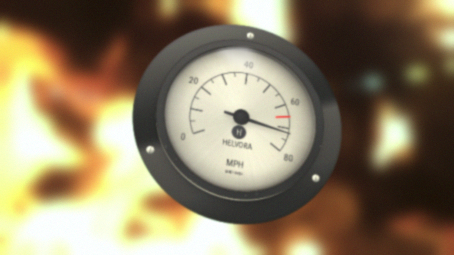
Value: 72.5,mph
